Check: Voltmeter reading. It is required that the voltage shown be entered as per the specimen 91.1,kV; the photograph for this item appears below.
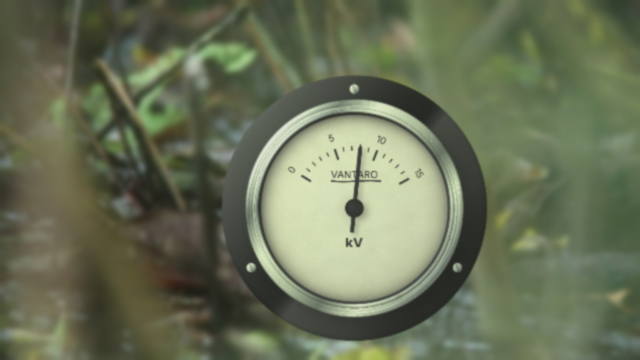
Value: 8,kV
